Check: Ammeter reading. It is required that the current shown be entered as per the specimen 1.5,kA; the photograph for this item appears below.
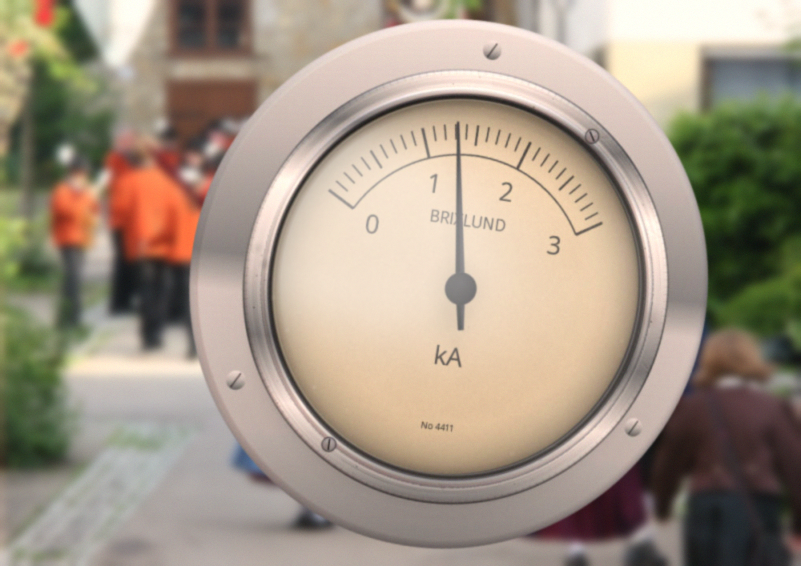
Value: 1.3,kA
